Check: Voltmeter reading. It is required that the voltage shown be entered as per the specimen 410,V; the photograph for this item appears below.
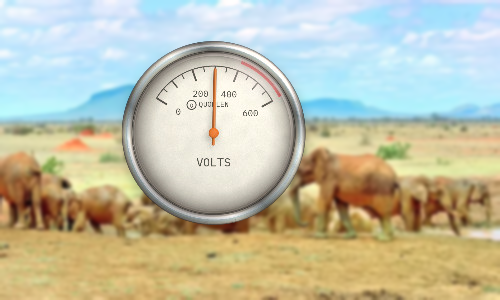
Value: 300,V
